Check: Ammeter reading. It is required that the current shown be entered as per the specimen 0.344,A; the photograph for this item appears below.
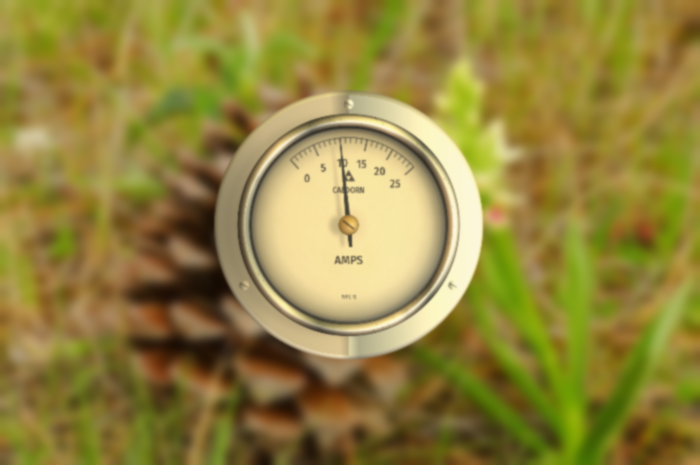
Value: 10,A
